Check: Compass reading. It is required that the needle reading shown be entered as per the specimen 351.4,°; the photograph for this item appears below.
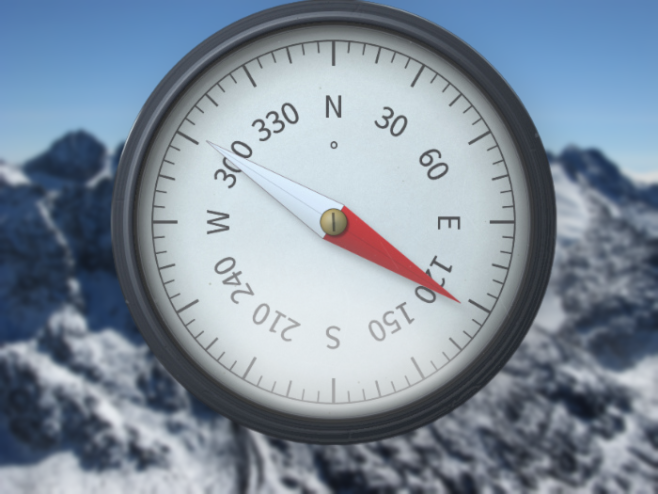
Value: 122.5,°
